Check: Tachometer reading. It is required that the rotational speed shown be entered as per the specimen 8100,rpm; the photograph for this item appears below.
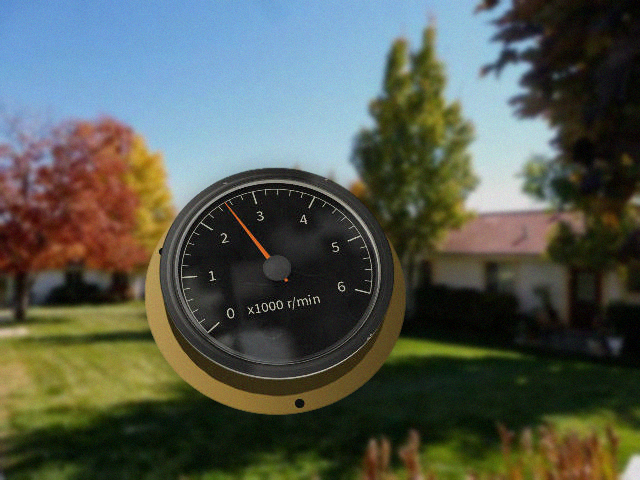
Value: 2500,rpm
